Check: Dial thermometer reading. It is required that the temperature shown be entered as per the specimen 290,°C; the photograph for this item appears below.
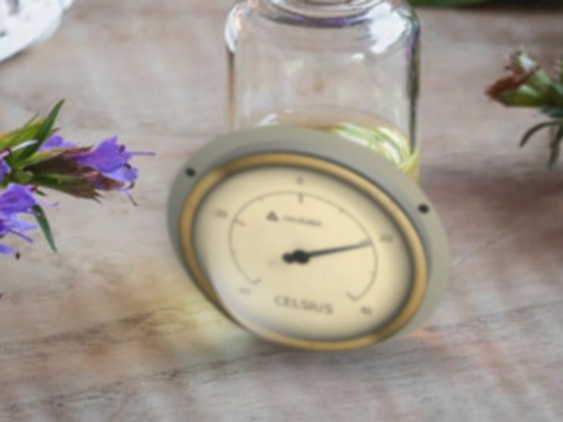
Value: 20,°C
